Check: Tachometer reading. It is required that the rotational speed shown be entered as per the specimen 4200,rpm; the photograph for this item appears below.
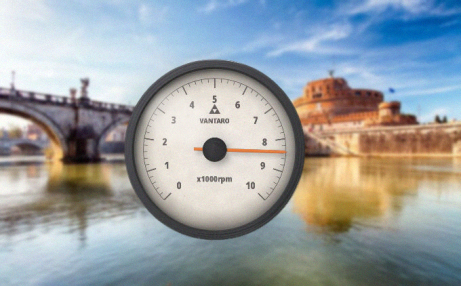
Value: 8400,rpm
